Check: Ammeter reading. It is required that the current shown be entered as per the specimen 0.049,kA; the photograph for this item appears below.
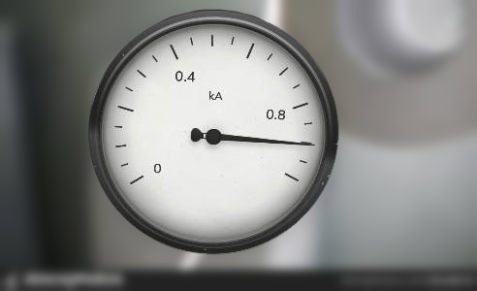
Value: 0.9,kA
